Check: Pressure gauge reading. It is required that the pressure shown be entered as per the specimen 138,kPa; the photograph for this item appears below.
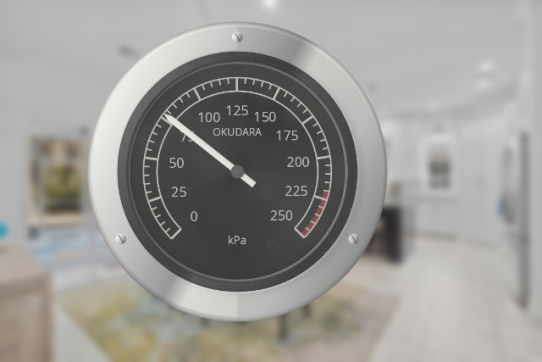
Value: 77.5,kPa
